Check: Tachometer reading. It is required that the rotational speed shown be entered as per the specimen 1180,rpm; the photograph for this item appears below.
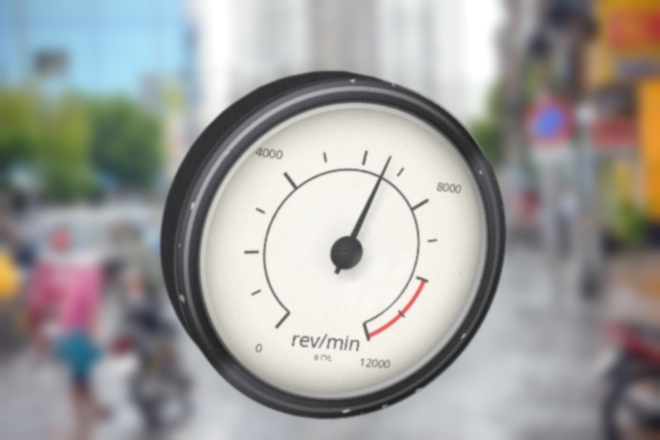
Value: 6500,rpm
